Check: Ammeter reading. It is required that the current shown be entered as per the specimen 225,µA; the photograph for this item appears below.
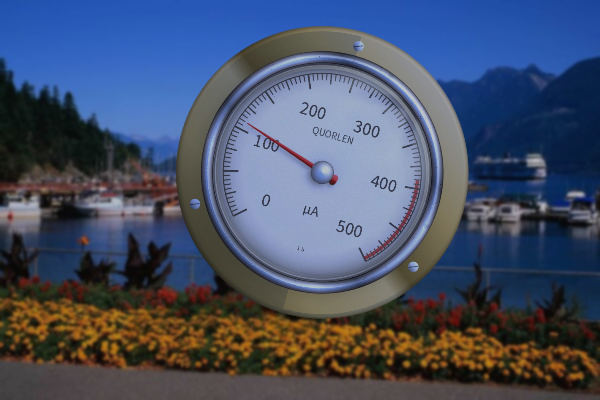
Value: 110,µA
